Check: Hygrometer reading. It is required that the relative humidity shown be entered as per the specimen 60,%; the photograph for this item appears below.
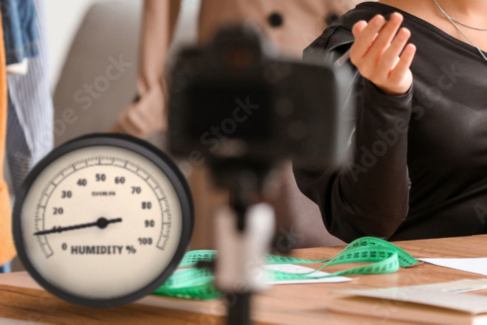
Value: 10,%
